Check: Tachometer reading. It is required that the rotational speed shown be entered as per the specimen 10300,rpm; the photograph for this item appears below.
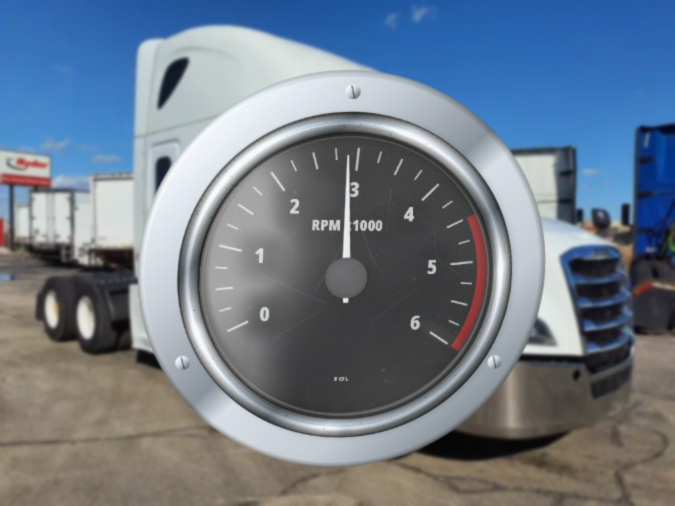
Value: 2875,rpm
